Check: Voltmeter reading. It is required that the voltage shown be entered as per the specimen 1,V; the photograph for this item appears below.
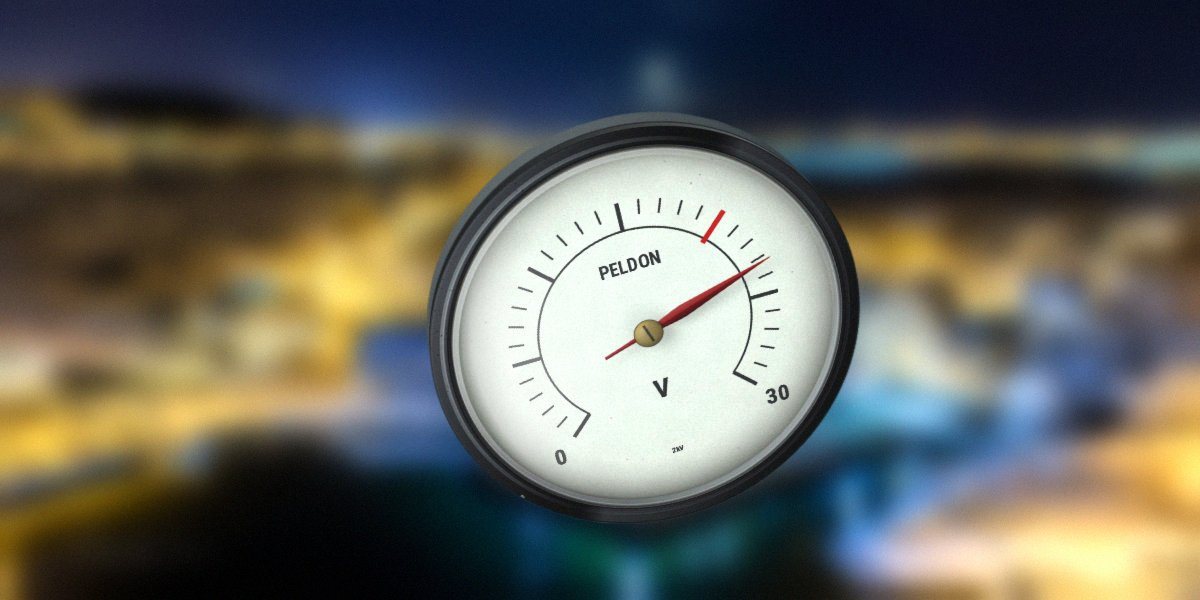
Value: 23,V
